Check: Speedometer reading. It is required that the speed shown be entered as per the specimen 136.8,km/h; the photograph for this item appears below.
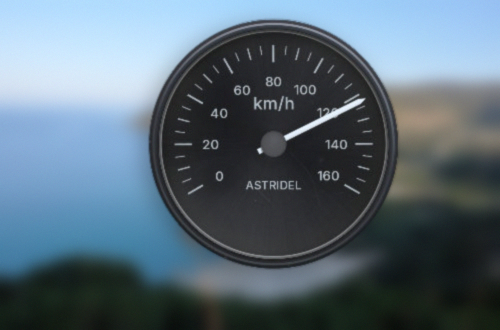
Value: 122.5,km/h
